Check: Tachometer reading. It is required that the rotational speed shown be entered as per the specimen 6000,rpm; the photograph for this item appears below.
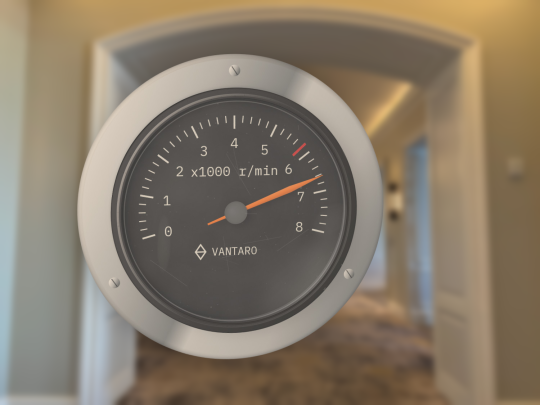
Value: 6600,rpm
